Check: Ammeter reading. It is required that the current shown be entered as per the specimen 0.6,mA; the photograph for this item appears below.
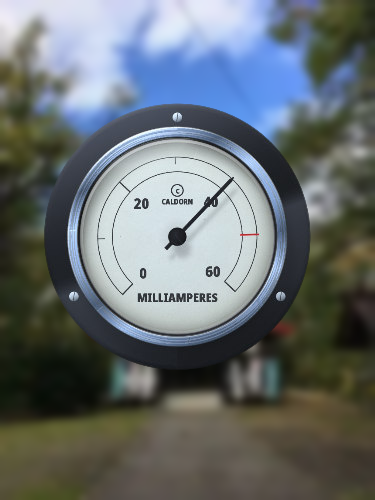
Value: 40,mA
